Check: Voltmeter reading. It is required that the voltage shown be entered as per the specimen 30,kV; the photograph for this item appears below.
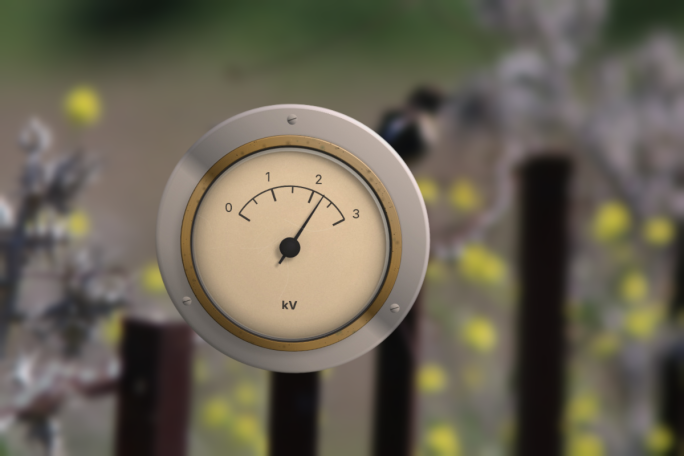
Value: 2.25,kV
